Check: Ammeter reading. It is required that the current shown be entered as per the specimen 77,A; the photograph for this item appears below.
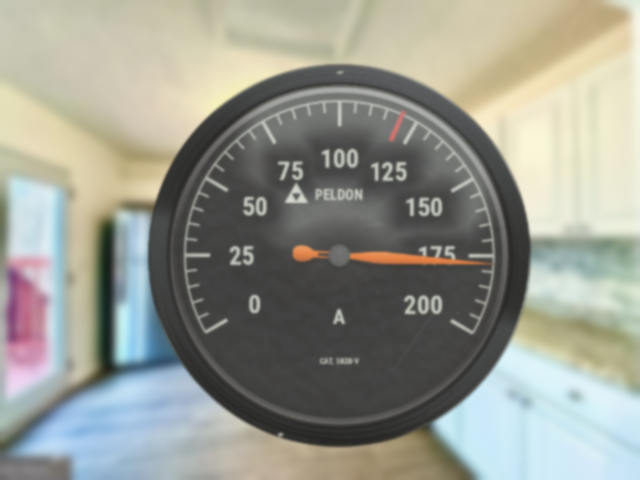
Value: 177.5,A
